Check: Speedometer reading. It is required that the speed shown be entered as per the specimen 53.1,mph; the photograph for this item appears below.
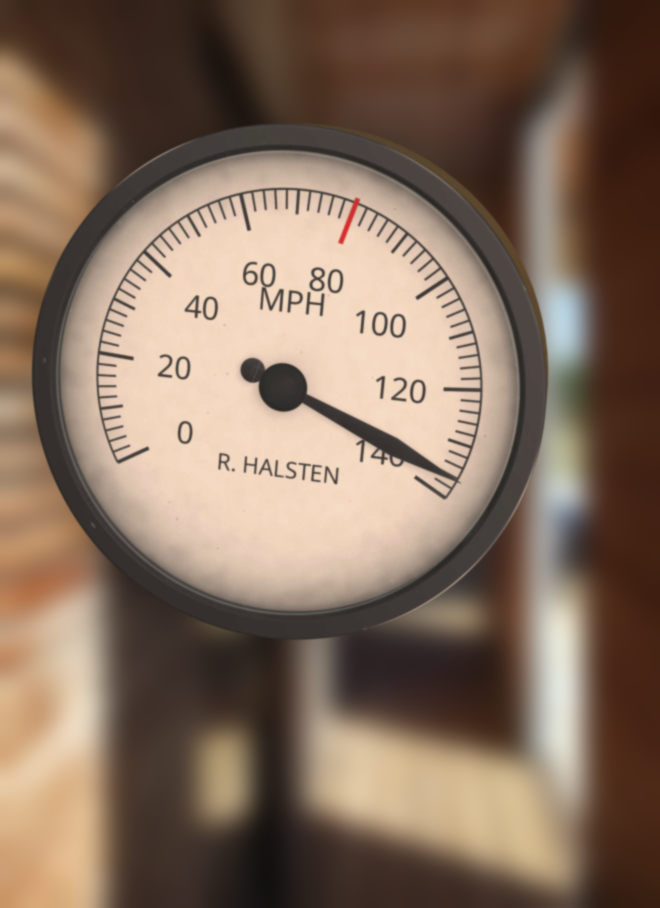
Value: 136,mph
